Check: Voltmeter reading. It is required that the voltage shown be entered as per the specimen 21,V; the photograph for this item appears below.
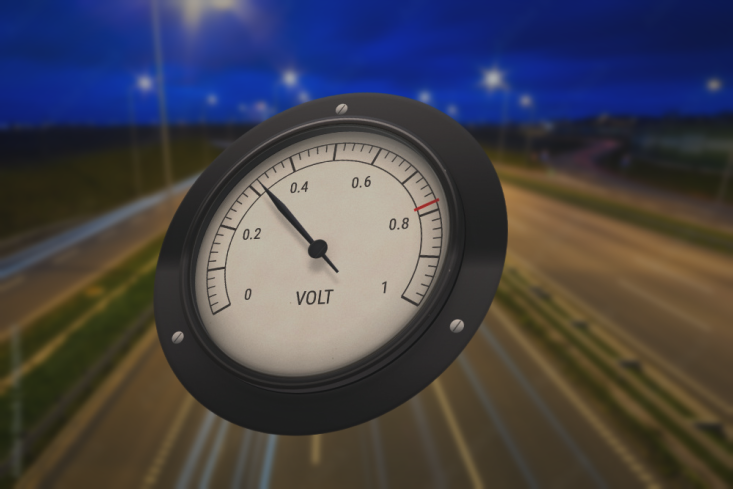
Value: 0.32,V
